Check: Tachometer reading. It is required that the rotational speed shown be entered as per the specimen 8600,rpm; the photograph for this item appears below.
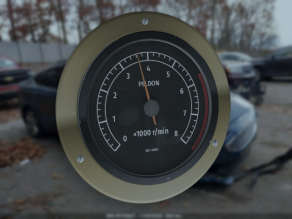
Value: 3600,rpm
